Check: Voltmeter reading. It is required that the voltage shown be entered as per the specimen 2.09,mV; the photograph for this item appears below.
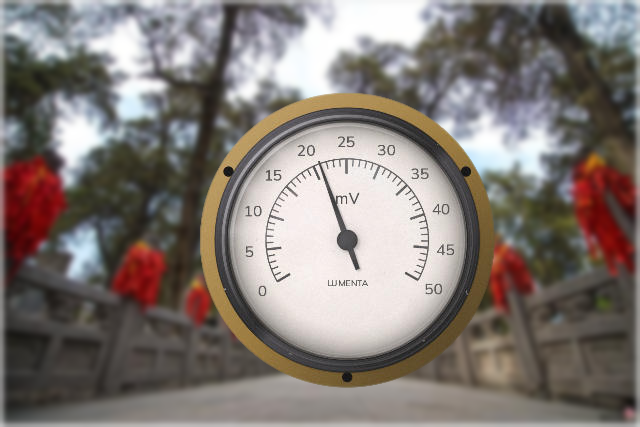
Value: 21,mV
